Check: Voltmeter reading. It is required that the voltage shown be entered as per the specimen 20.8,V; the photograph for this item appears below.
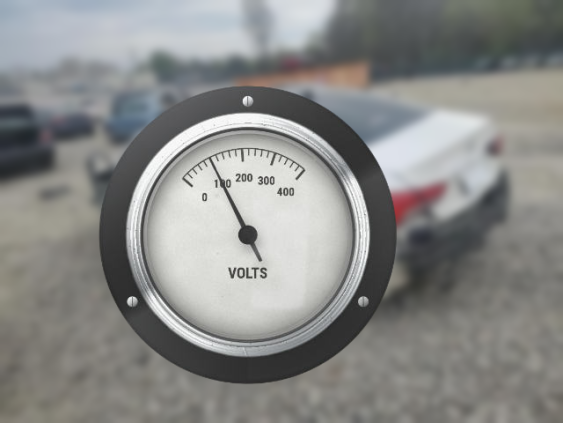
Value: 100,V
